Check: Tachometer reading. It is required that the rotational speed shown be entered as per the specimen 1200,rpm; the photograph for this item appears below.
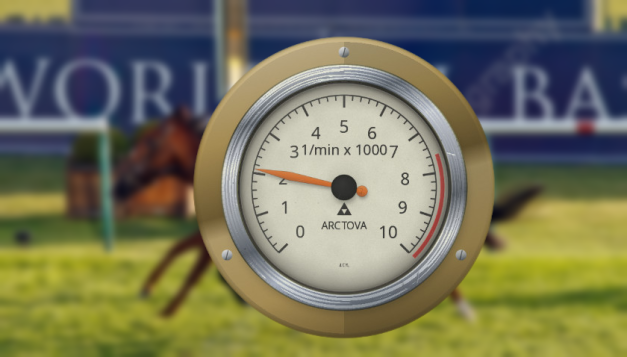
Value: 2100,rpm
